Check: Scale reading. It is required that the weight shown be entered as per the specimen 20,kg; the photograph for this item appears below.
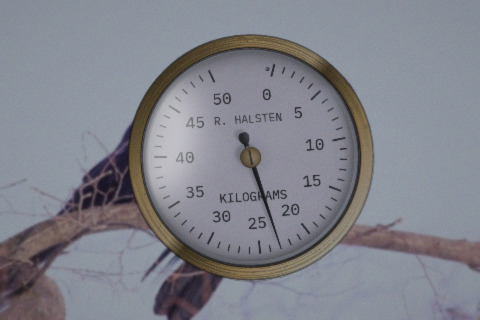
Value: 23,kg
